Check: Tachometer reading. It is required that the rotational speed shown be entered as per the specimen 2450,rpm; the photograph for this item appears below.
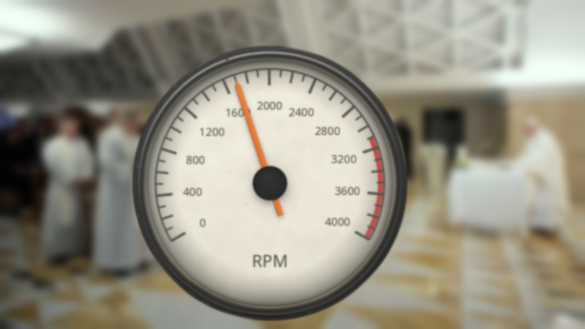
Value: 1700,rpm
